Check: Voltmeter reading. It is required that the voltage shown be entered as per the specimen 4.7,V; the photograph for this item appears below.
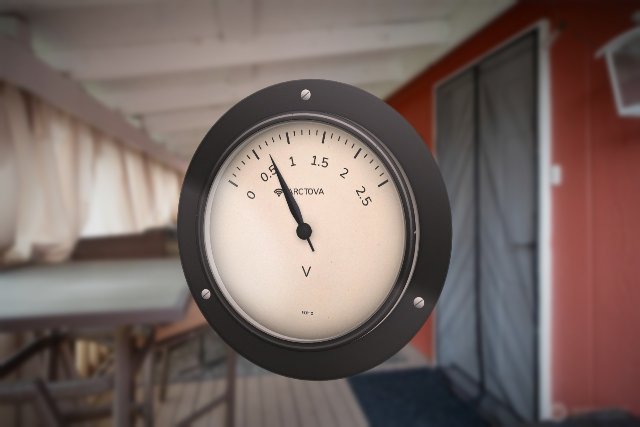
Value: 0.7,V
